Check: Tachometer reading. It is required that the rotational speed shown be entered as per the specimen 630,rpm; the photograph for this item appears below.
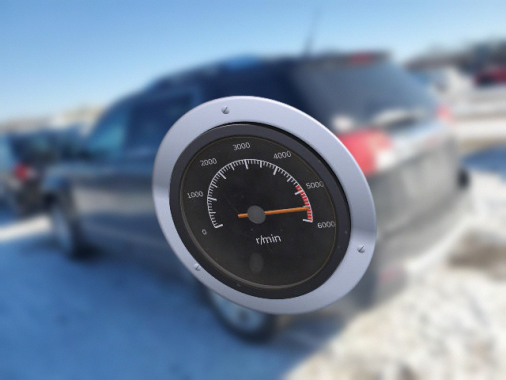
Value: 5500,rpm
